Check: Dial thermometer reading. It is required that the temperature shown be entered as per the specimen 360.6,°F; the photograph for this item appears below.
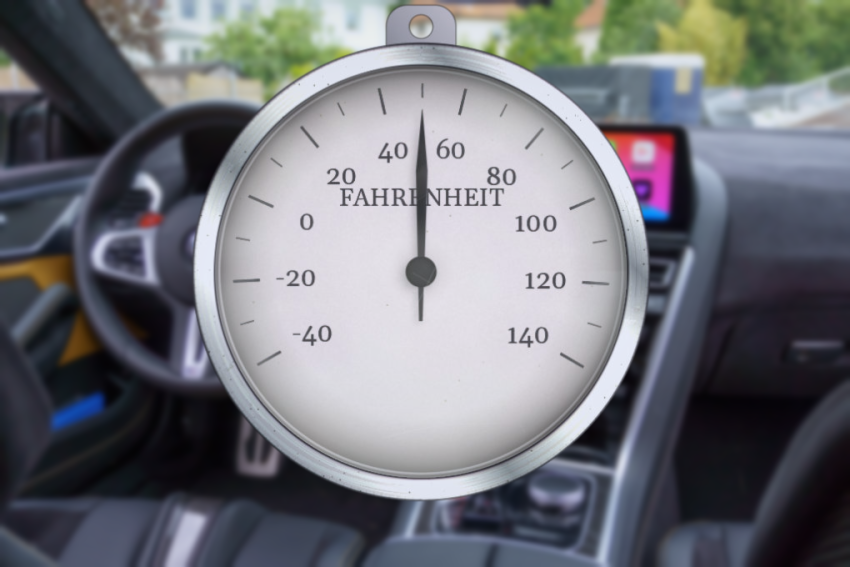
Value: 50,°F
